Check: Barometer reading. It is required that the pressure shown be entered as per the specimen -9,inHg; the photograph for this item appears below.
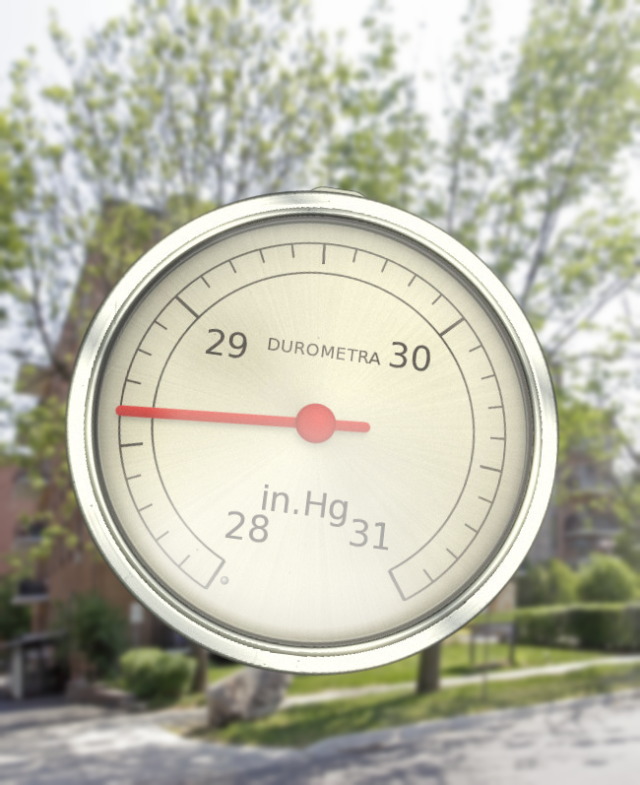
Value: 28.6,inHg
